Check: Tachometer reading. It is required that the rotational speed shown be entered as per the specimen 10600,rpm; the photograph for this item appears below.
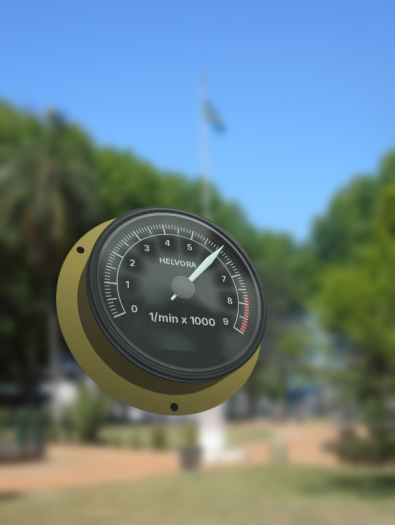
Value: 6000,rpm
